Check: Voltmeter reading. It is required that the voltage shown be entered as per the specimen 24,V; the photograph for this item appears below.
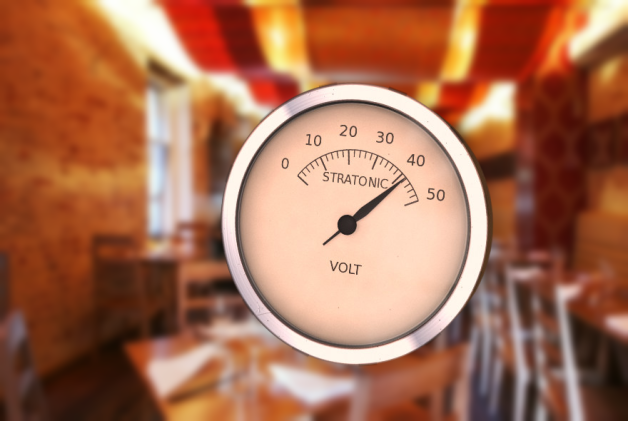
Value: 42,V
